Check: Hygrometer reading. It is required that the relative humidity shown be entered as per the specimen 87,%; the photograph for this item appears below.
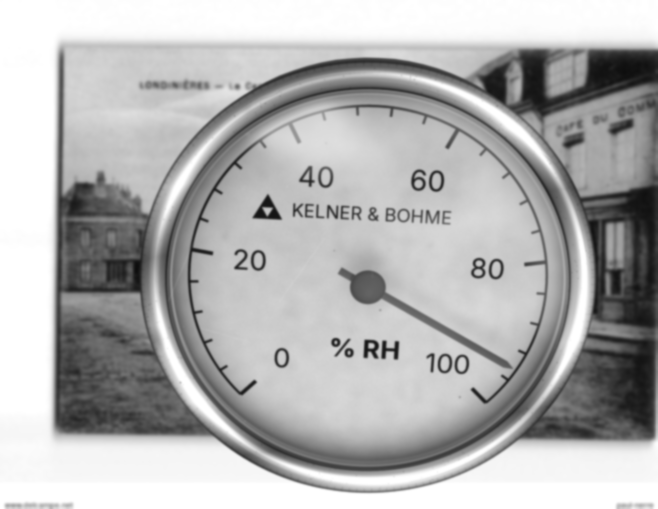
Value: 94,%
